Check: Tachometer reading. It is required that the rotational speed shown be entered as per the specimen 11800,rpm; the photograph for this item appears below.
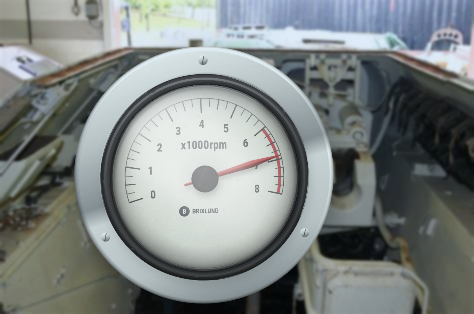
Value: 6875,rpm
